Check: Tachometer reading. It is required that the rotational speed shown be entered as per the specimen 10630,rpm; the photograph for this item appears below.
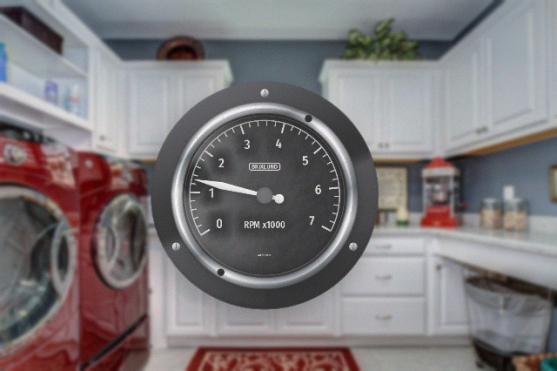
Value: 1300,rpm
